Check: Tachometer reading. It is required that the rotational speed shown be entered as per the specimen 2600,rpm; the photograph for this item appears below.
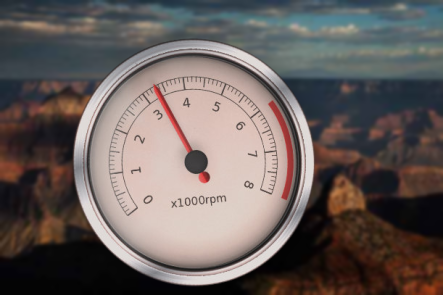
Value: 3300,rpm
